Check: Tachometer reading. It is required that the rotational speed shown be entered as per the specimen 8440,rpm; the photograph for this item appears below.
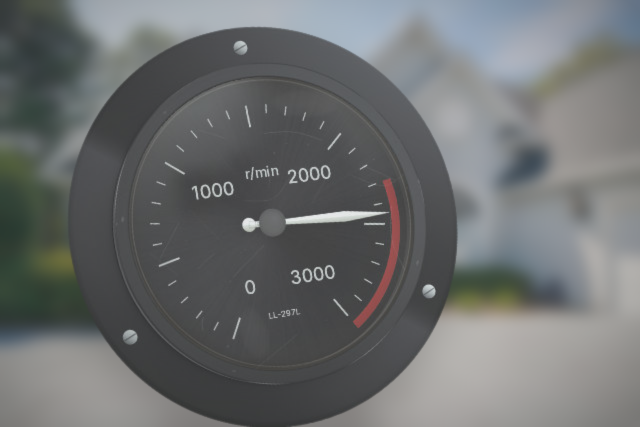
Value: 2450,rpm
